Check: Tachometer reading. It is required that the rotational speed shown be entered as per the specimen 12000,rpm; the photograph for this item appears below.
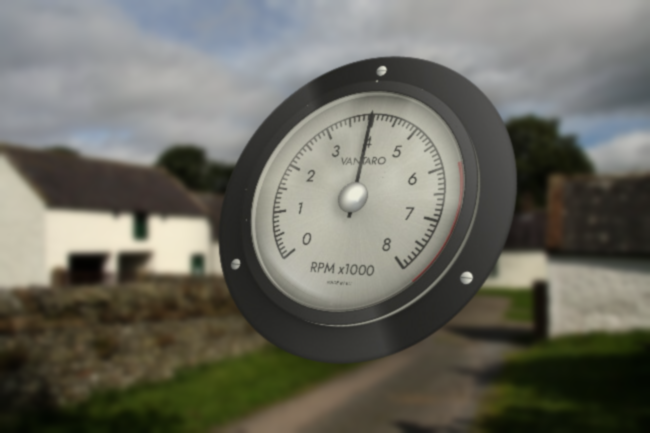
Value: 4000,rpm
